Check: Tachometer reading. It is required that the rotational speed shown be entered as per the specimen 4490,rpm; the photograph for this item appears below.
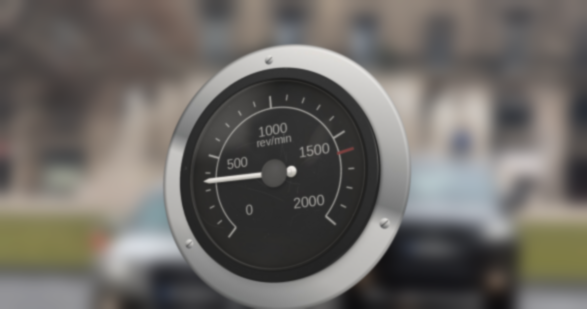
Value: 350,rpm
